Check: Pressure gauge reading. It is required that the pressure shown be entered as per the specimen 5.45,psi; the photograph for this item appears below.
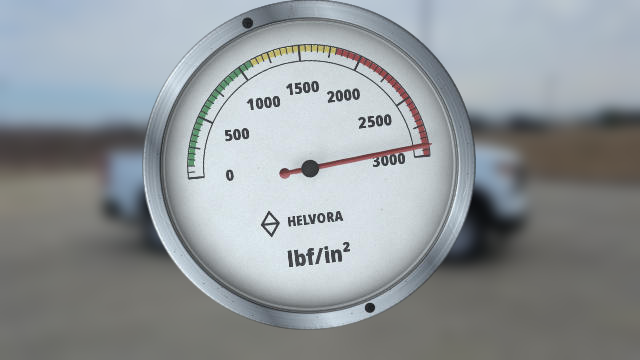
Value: 2900,psi
